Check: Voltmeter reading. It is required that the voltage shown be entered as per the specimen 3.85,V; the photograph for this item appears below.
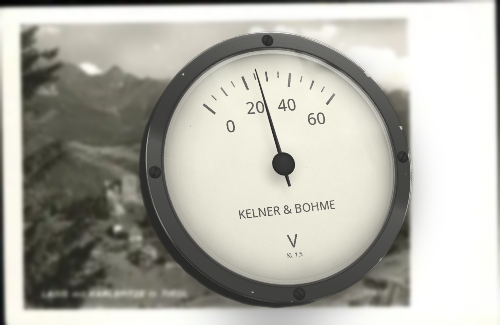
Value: 25,V
